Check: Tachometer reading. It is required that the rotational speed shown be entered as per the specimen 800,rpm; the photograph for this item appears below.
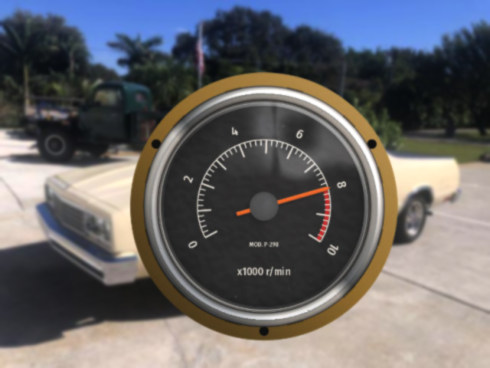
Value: 8000,rpm
